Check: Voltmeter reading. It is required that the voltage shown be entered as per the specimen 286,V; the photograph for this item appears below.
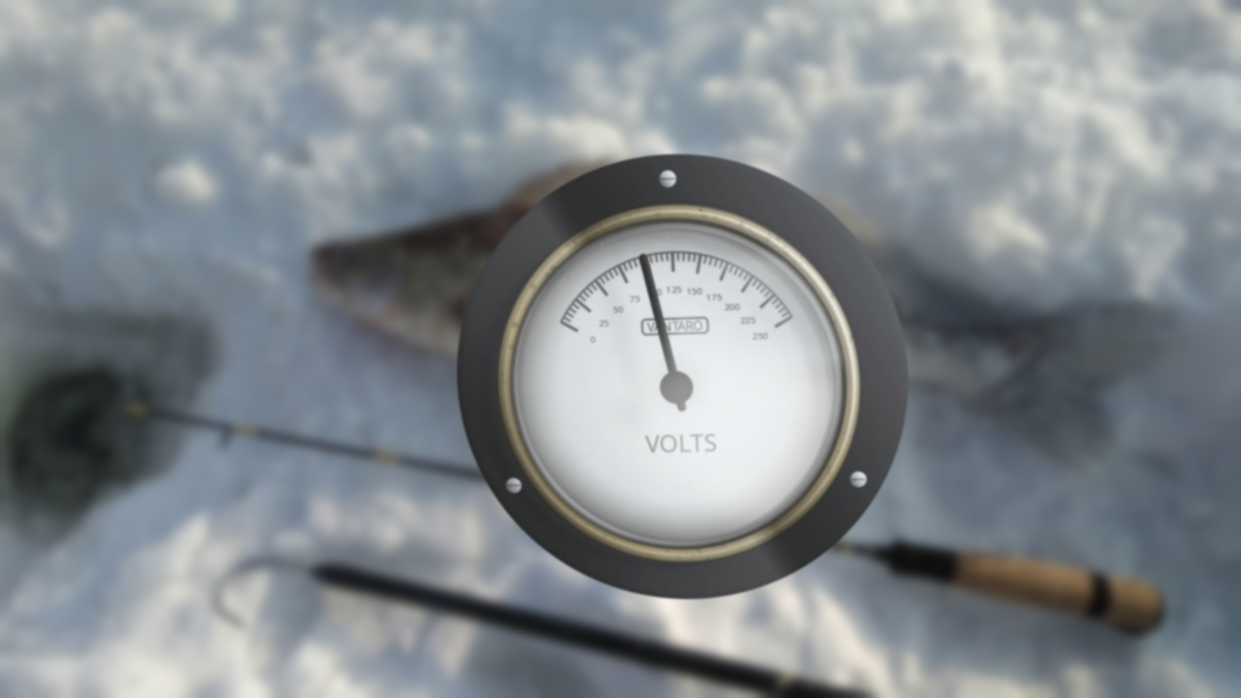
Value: 100,V
